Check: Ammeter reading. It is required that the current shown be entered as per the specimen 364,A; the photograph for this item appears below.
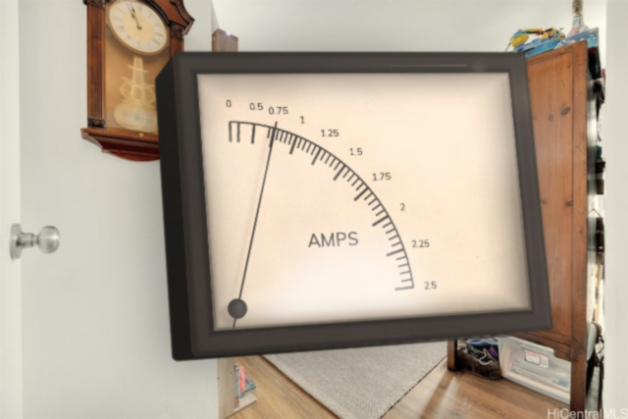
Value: 0.75,A
